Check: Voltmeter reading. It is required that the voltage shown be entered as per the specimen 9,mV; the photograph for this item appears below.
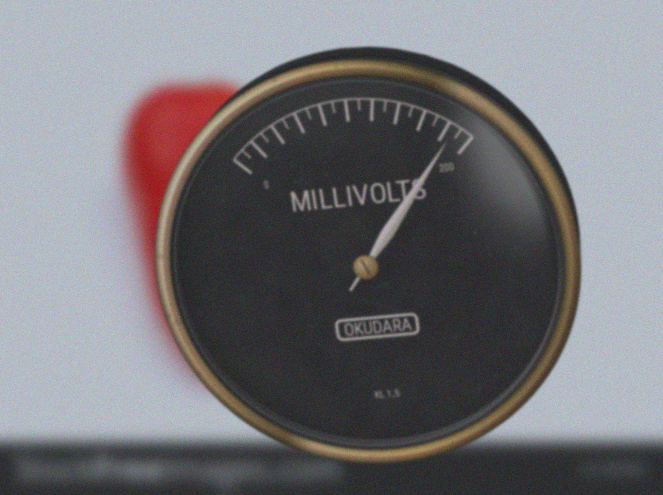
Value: 185,mV
